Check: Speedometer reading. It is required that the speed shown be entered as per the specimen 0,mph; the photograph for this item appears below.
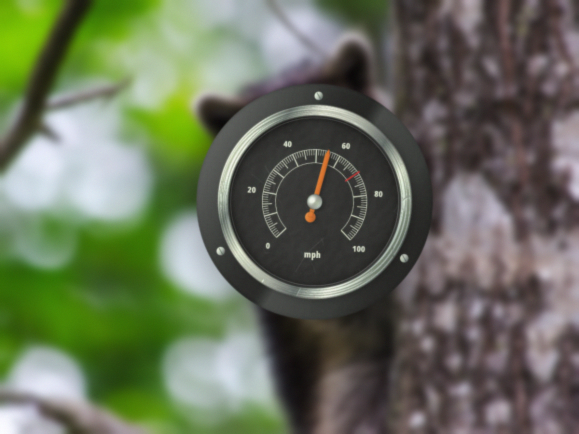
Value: 55,mph
